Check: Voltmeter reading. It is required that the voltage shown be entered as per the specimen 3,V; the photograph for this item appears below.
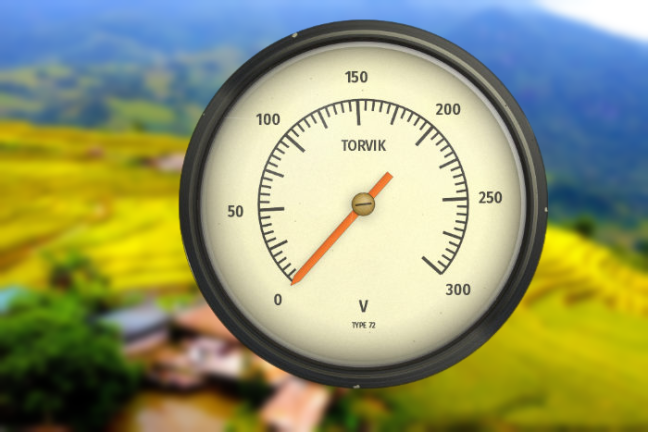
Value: 0,V
